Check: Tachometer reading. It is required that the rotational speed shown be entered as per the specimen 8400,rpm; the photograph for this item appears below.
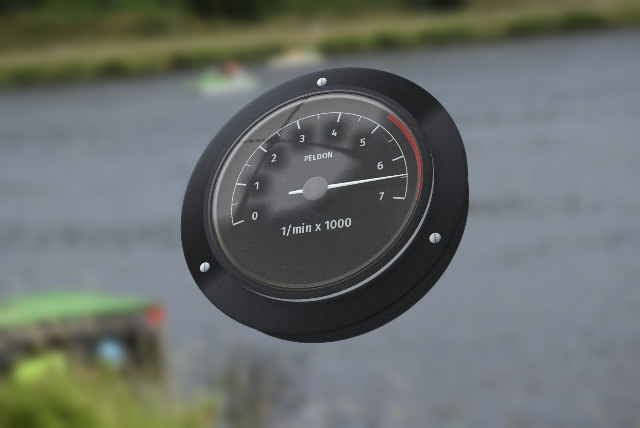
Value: 6500,rpm
